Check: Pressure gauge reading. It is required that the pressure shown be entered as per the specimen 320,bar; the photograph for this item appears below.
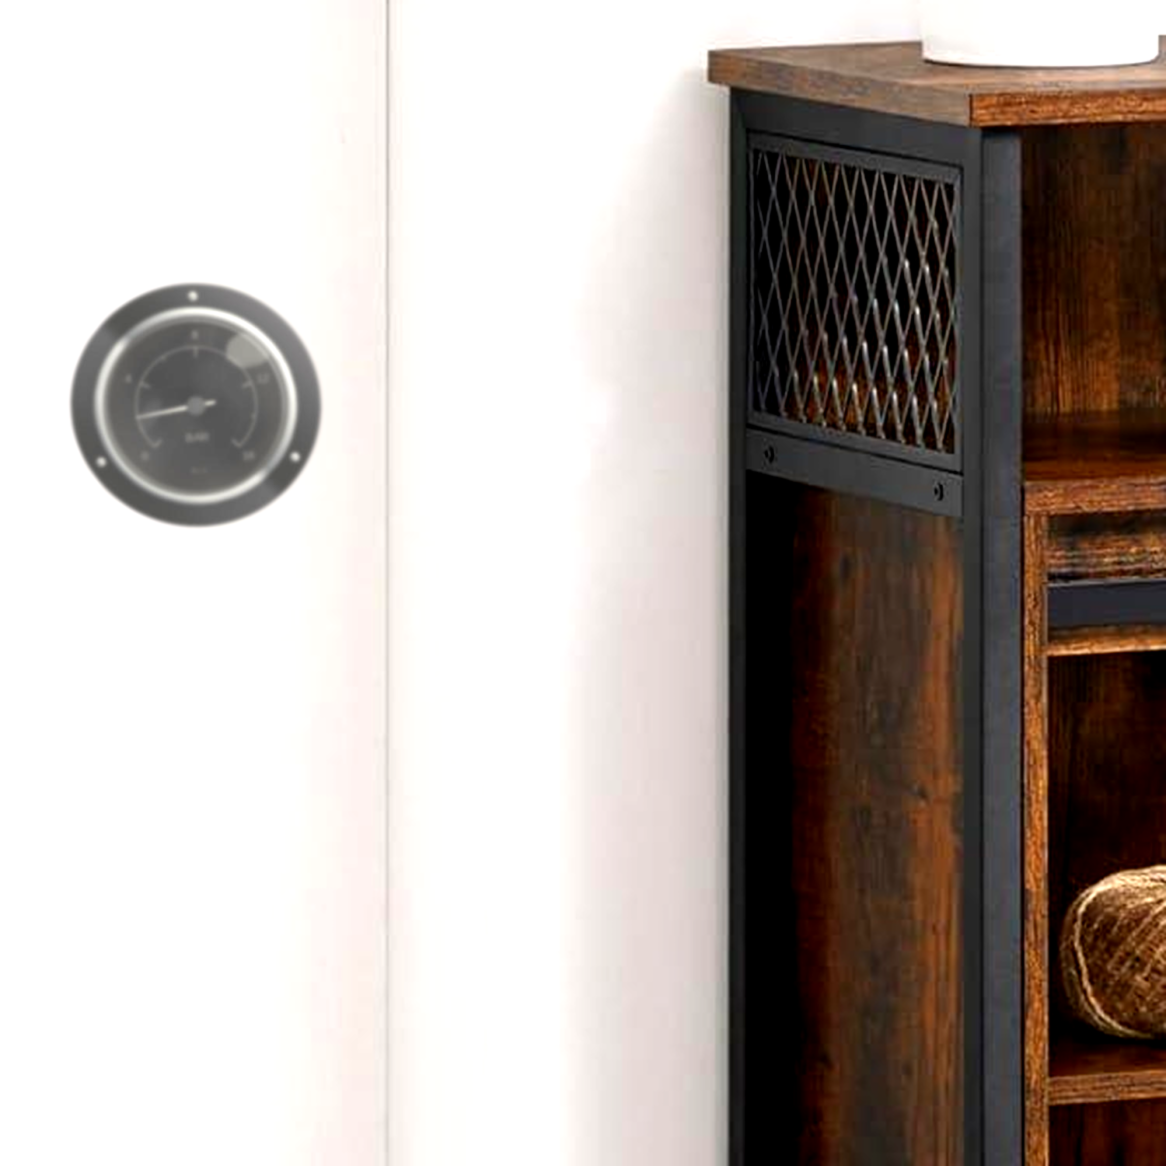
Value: 2,bar
